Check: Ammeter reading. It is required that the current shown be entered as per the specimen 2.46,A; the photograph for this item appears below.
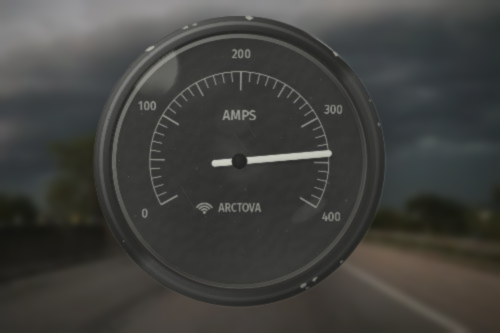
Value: 340,A
